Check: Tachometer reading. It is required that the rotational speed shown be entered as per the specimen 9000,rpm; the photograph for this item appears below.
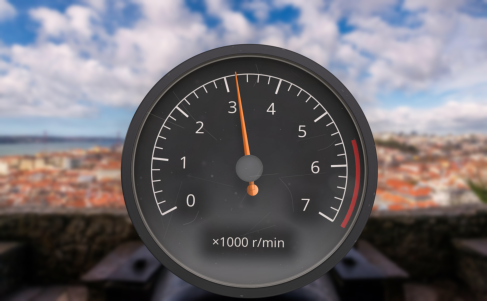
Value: 3200,rpm
